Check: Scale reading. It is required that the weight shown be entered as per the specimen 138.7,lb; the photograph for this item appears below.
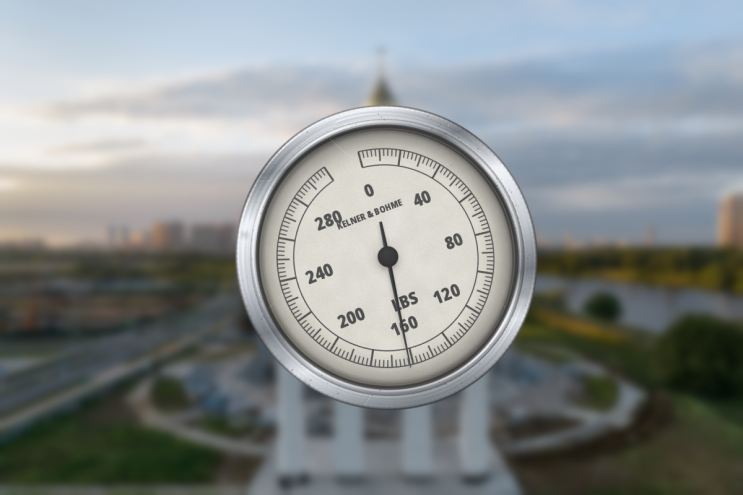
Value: 162,lb
